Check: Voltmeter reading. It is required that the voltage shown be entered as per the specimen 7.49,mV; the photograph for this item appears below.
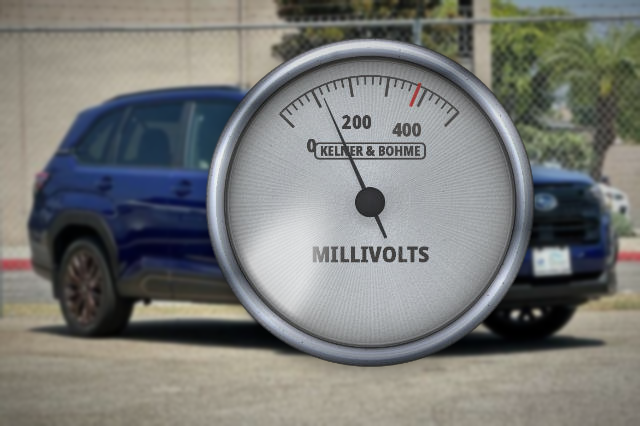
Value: 120,mV
